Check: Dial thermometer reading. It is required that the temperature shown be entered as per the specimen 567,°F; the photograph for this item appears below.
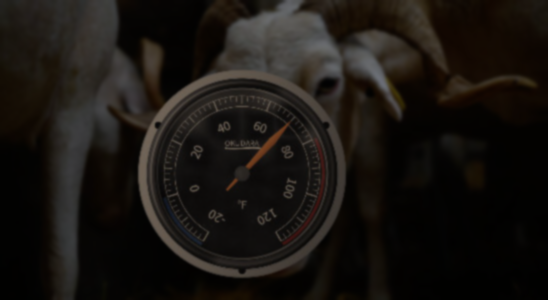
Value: 70,°F
